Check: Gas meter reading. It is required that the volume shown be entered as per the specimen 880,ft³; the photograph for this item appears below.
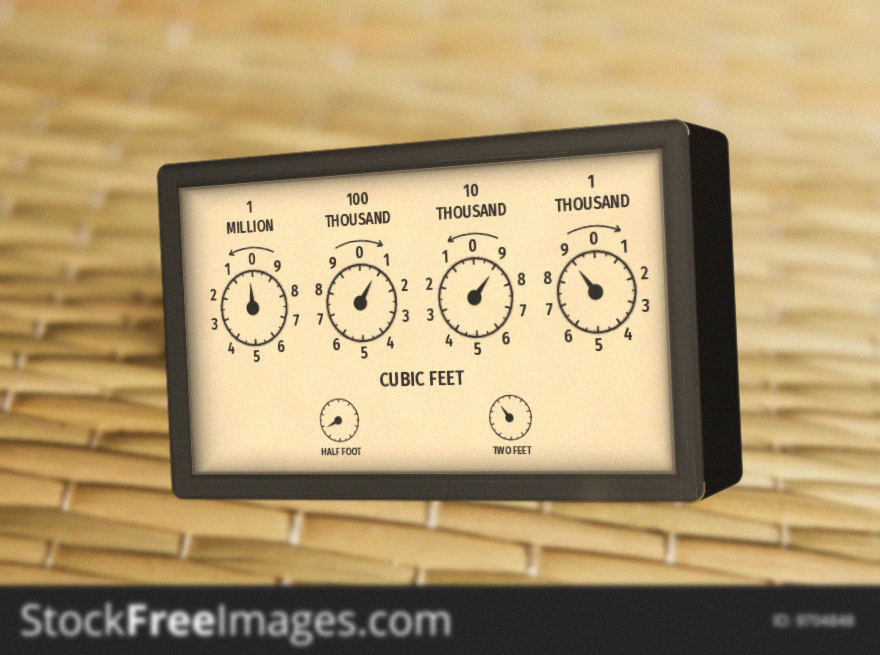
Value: 8900,ft³
